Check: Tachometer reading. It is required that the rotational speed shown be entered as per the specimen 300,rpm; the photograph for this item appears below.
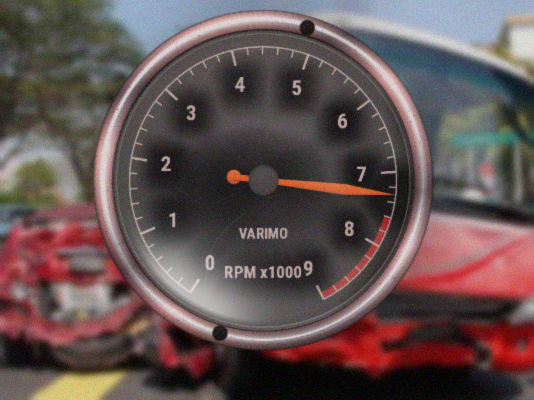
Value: 7300,rpm
